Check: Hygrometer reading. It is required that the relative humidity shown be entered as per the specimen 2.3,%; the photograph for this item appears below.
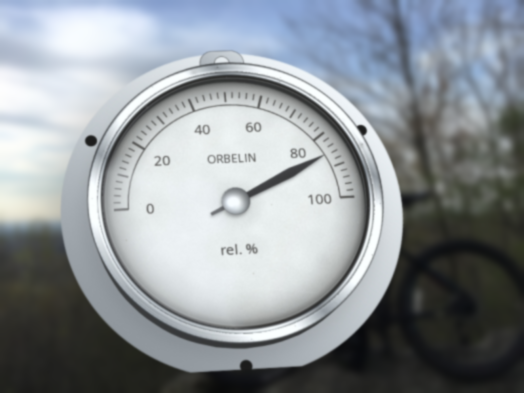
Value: 86,%
